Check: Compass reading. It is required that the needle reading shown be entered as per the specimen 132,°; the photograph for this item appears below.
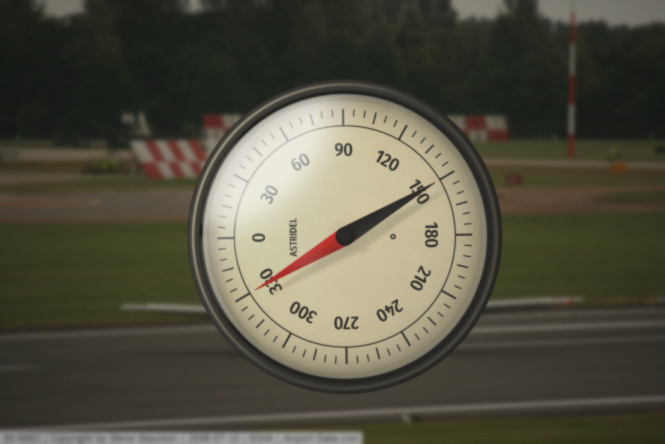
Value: 330,°
